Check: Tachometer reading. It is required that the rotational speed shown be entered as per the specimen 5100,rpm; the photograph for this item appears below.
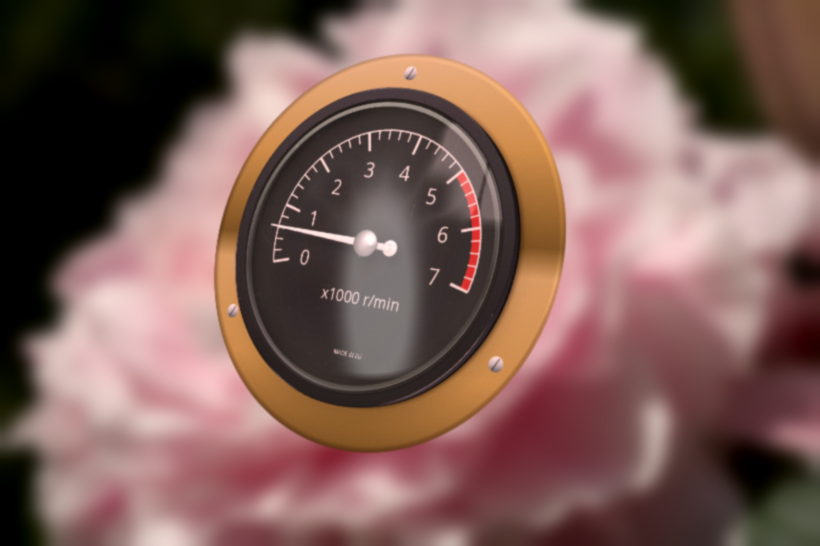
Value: 600,rpm
